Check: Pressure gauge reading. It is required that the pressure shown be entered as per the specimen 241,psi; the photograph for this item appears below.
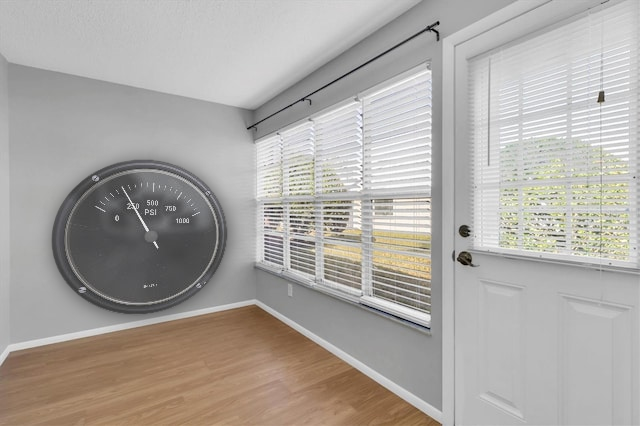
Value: 250,psi
